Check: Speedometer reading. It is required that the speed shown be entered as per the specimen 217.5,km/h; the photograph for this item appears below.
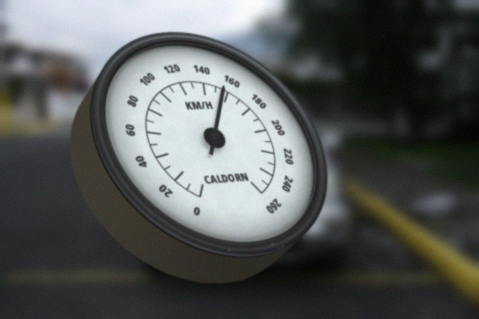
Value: 155,km/h
